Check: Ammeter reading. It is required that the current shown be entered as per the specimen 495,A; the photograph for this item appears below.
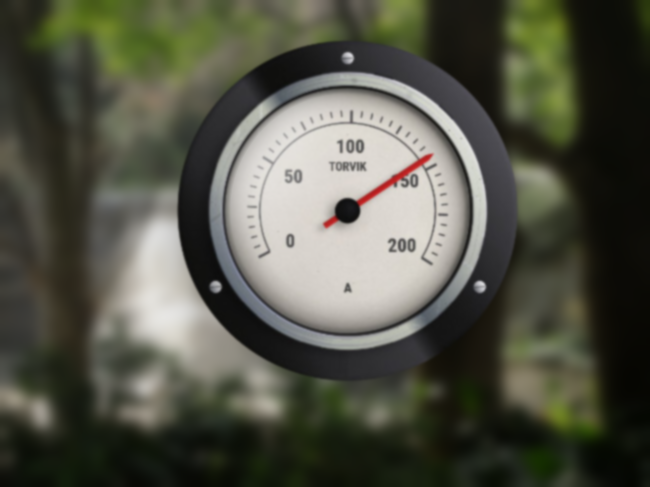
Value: 145,A
